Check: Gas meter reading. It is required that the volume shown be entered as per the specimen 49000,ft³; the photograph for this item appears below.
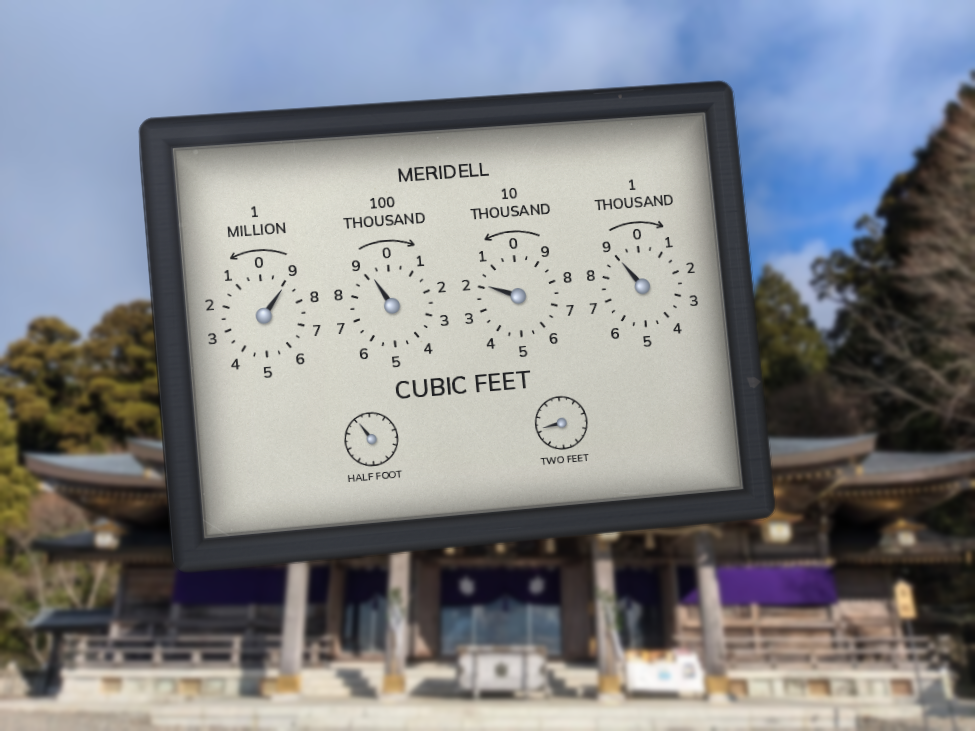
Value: 891900,ft³
